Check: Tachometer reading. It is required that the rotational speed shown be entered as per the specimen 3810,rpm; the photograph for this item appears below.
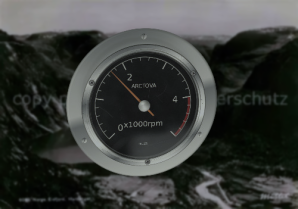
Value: 1700,rpm
